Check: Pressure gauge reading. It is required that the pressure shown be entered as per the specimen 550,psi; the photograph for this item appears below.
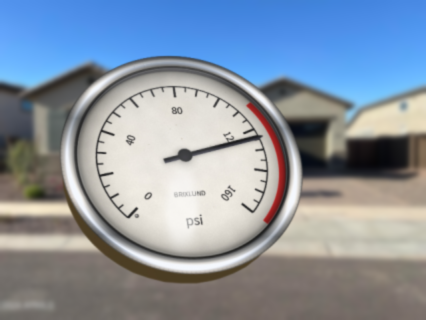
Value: 125,psi
